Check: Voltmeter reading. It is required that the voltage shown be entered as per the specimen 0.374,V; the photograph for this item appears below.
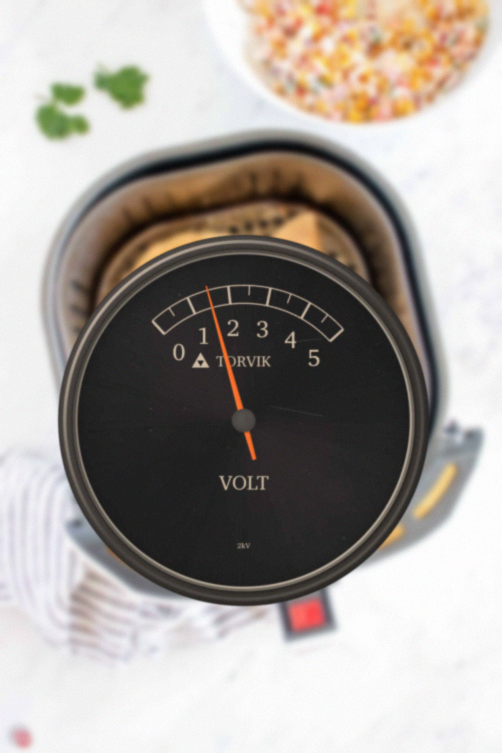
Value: 1.5,V
